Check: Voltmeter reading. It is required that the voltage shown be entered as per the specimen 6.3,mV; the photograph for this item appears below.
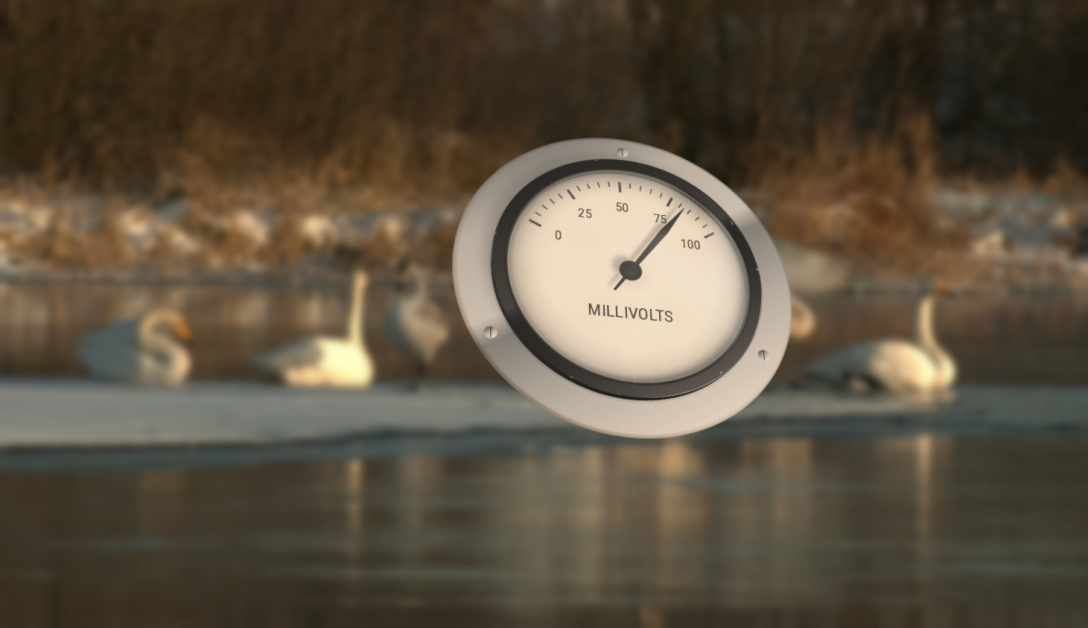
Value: 82.5,mV
